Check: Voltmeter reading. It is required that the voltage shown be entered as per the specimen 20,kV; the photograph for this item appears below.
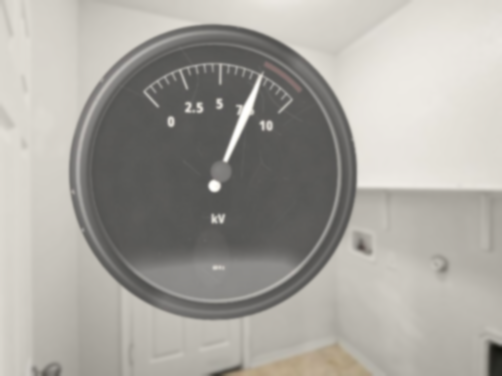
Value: 7.5,kV
